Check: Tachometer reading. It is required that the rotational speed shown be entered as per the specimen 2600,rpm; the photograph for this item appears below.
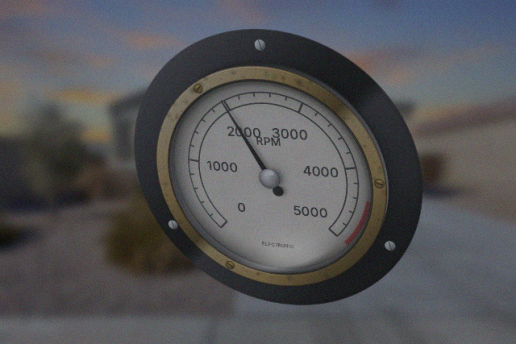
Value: 2000,rpm
